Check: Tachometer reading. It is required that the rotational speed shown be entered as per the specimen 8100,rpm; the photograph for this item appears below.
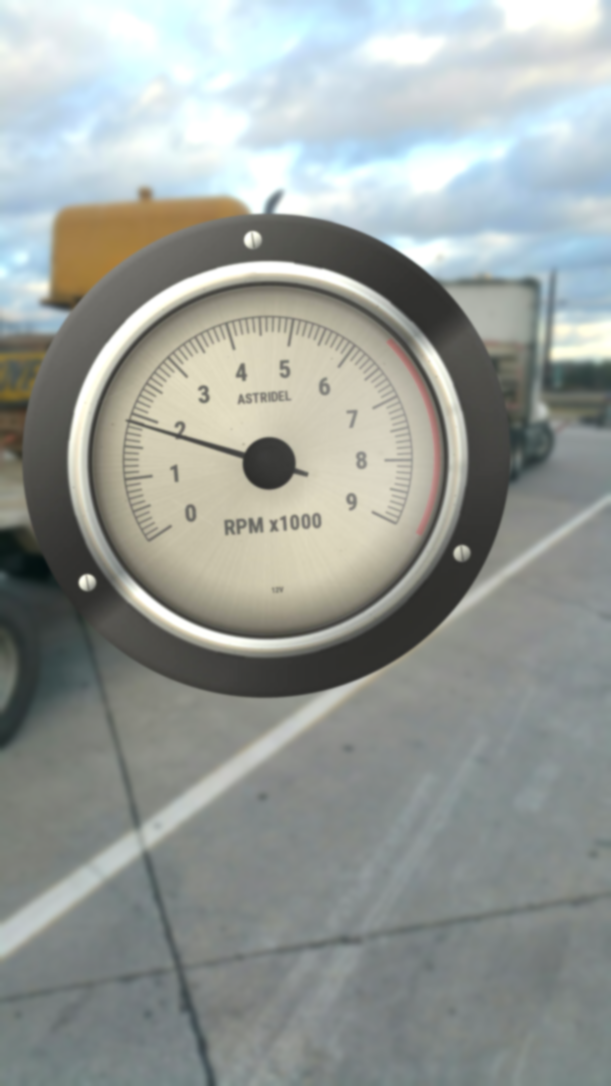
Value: 1900,rpm
